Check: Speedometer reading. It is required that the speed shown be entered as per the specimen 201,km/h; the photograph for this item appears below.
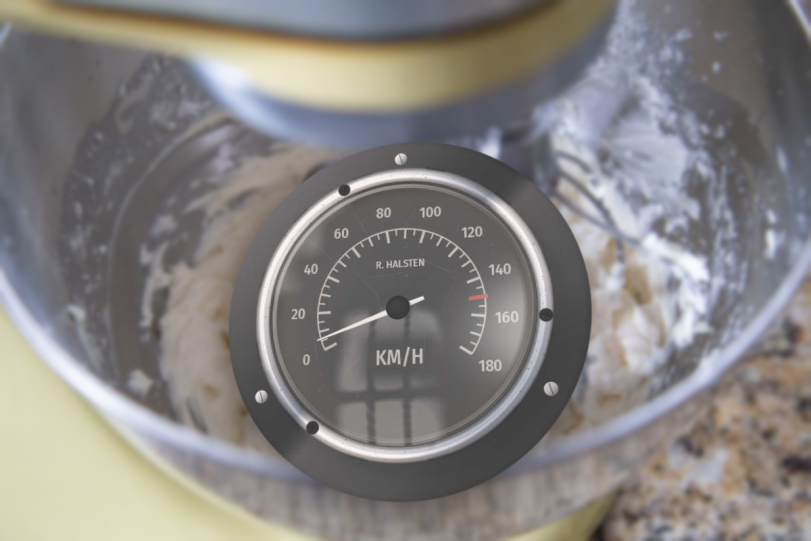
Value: 5,km/h
